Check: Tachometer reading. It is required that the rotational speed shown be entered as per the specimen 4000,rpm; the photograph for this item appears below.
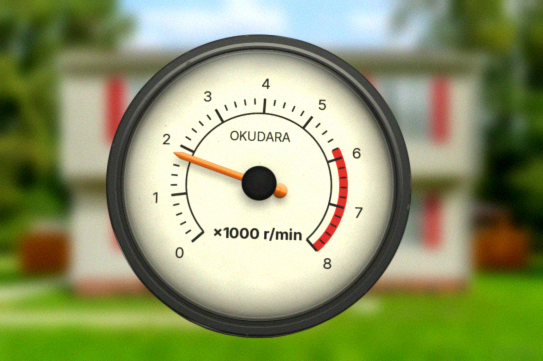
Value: 1800,rpm
